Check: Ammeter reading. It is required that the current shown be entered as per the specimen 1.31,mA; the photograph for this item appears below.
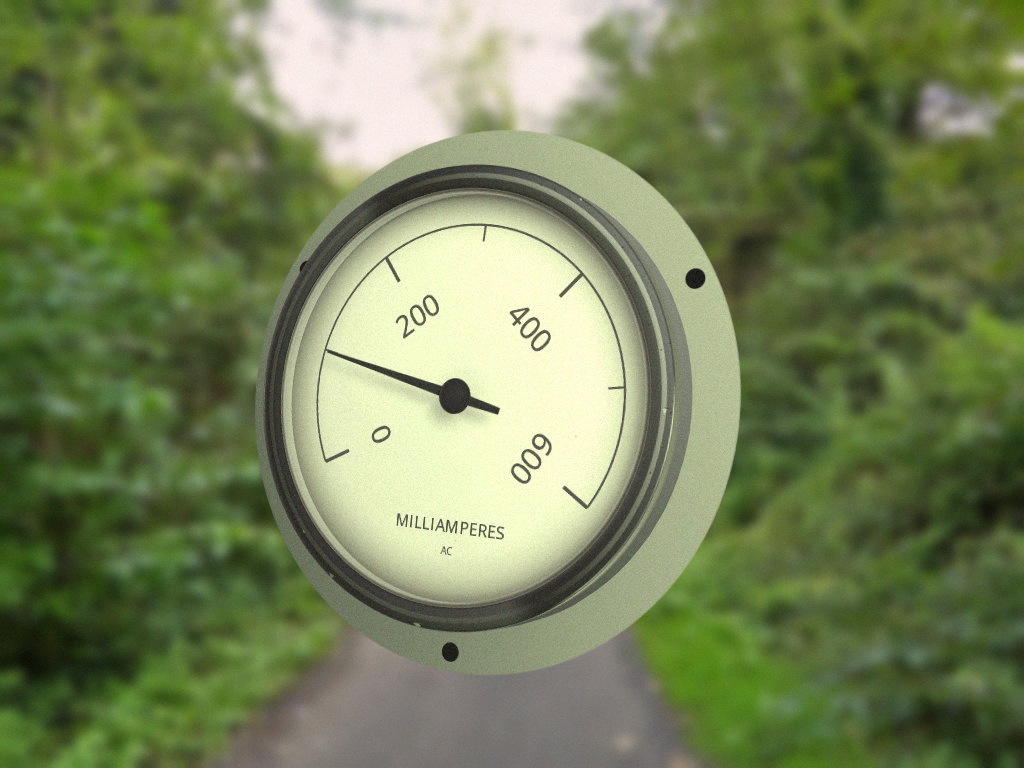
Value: 100,mA
